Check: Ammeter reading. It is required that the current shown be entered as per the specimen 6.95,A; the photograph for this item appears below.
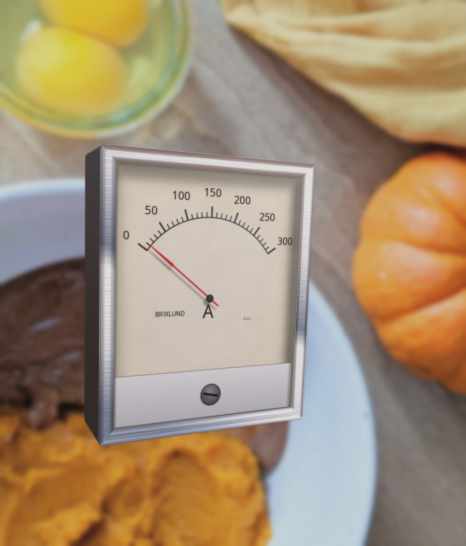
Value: 10,A
